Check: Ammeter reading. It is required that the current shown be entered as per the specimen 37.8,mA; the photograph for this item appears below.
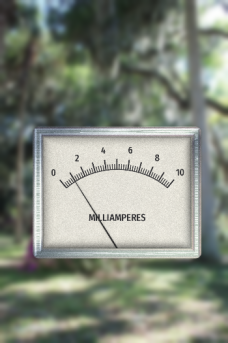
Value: 1,mA
